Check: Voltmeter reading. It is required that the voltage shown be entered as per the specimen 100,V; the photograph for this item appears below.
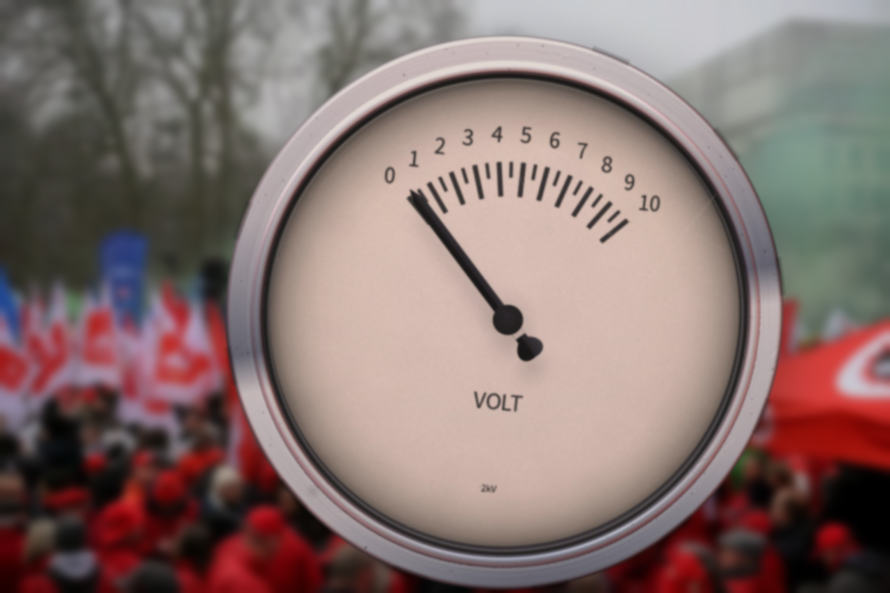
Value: 0.25,V
